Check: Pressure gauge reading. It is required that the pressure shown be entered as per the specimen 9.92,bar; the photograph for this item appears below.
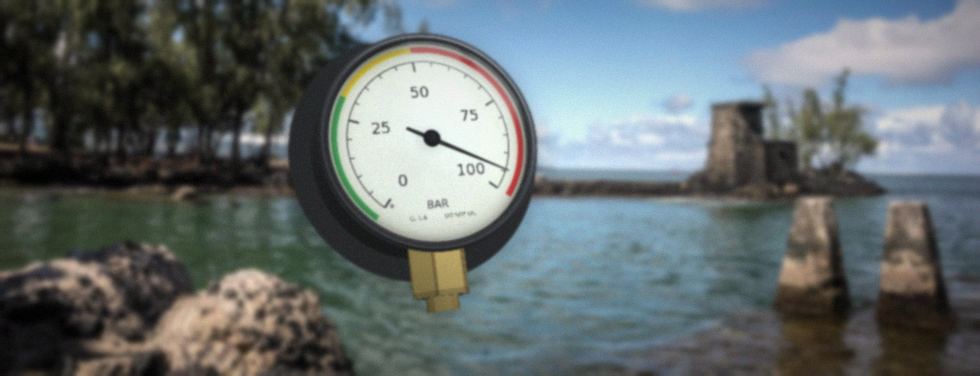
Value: 95,bar
